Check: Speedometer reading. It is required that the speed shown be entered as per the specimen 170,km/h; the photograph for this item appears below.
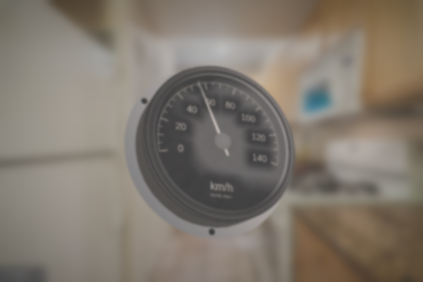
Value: 55,km/h
